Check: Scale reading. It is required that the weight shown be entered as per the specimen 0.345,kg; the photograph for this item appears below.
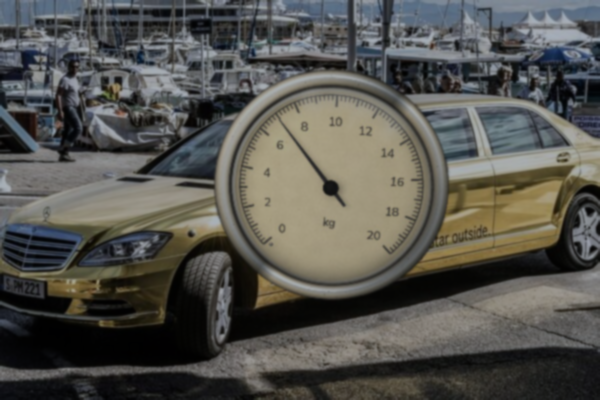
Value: 7,kg
